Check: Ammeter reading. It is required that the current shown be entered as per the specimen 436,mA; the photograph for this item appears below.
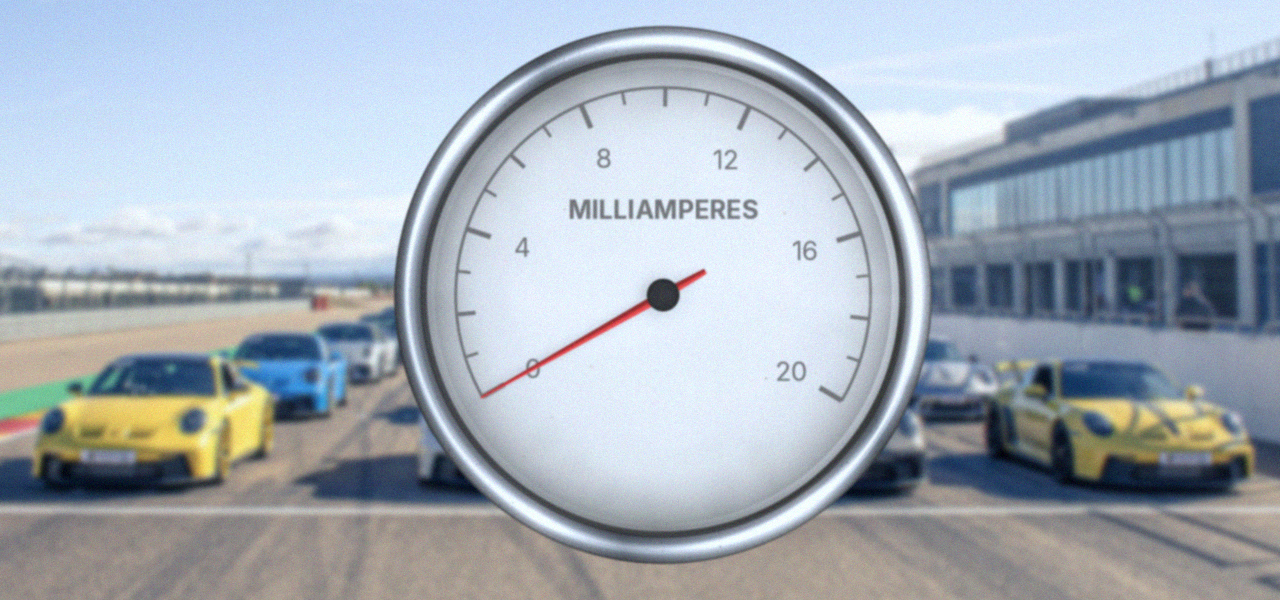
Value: 0,mA
